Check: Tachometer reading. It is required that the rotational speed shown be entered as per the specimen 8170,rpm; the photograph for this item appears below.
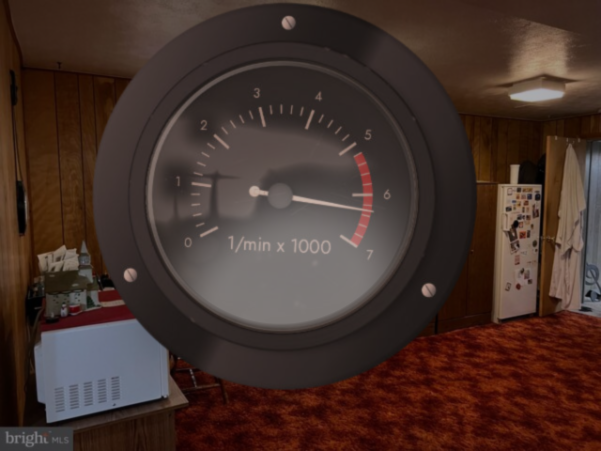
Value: 6300,rpm
